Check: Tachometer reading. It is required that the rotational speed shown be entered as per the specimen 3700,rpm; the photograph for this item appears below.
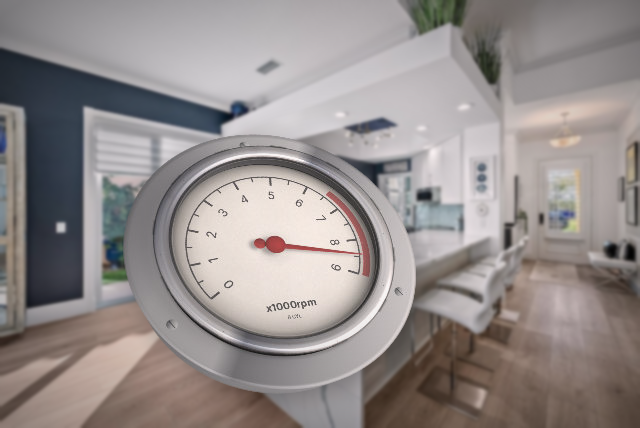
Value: 8500,rpm
